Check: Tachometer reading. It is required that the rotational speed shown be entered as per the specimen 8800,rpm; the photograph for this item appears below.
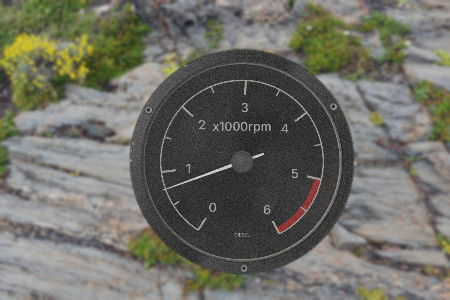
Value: 750,rpm
